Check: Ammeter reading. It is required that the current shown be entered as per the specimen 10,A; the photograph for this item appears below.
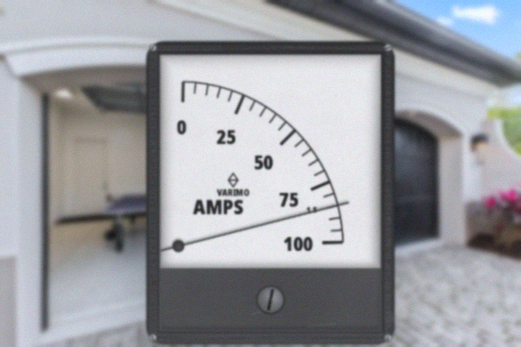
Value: 85,A
